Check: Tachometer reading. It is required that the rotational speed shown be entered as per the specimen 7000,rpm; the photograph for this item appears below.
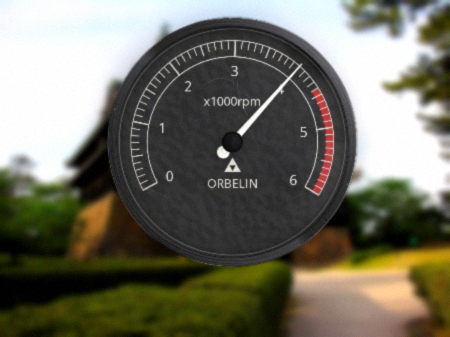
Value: 4000,rpm
